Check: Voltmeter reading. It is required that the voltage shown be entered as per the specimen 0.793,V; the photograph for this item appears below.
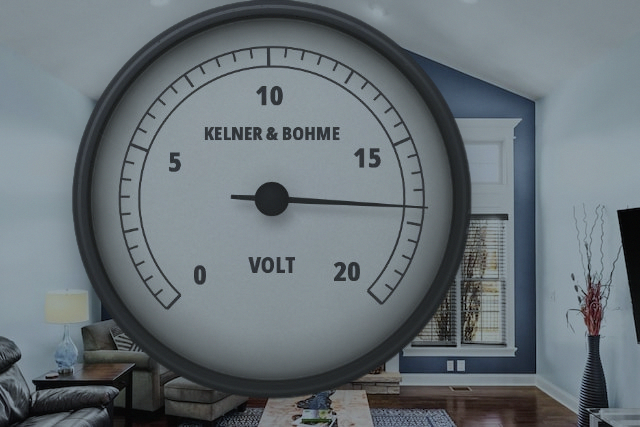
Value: 17,V
